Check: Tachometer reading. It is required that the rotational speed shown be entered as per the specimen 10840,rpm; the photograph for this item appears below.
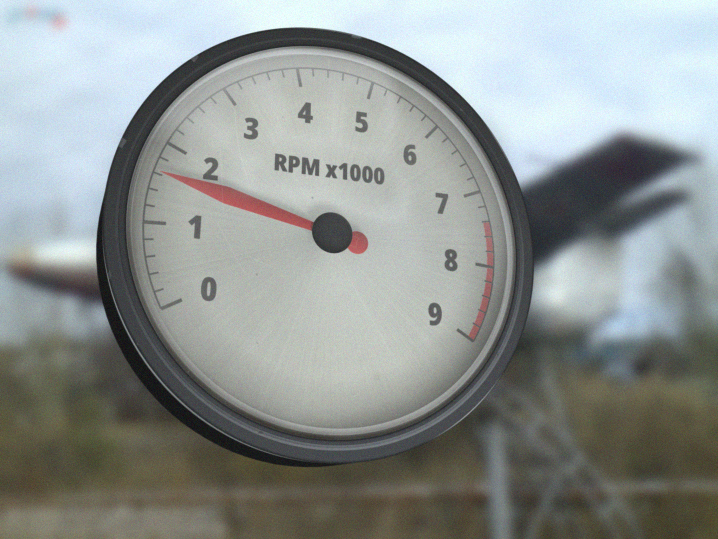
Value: 1600,rpm
